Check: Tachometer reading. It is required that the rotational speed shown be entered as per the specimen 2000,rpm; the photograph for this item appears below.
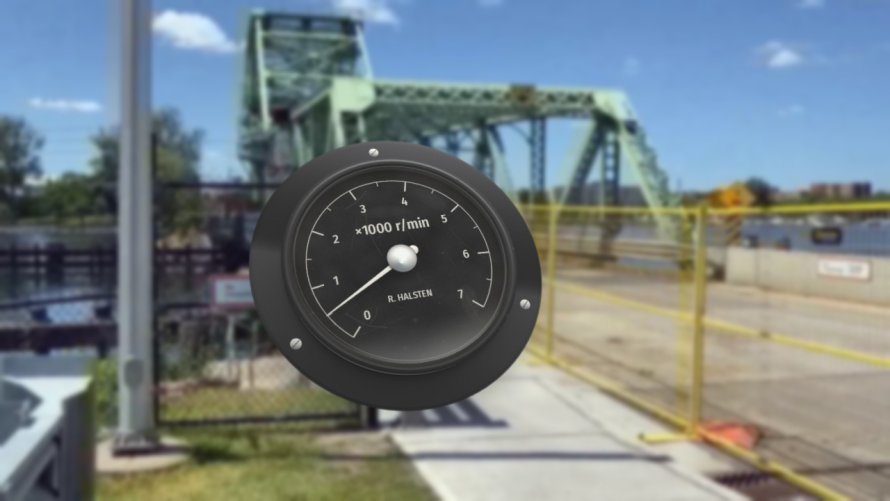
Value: 500,rpm
